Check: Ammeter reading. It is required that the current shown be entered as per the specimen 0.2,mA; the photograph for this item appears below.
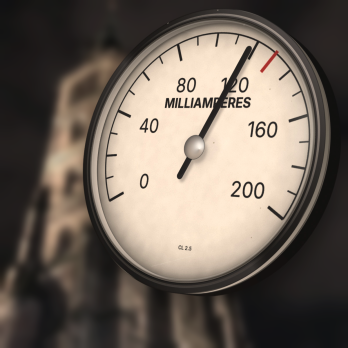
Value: 120,mA
